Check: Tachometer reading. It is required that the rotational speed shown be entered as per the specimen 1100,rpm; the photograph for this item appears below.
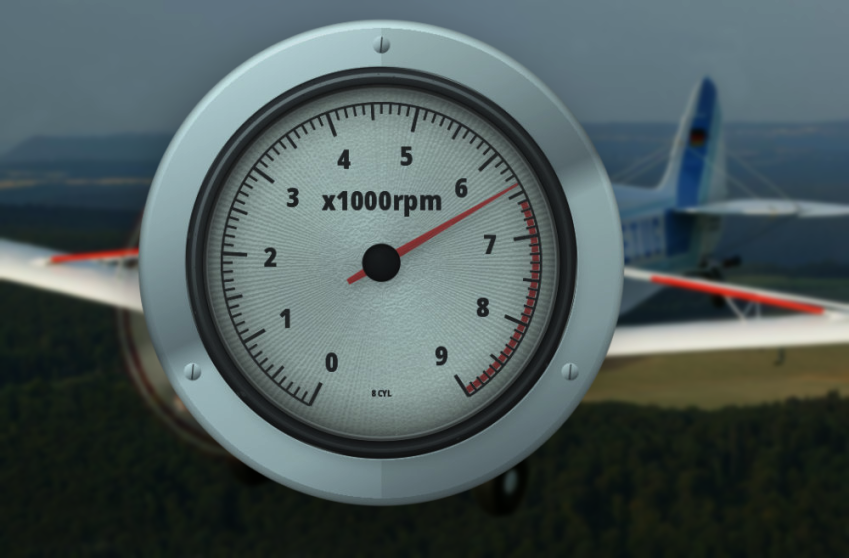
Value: 6400,rpm
